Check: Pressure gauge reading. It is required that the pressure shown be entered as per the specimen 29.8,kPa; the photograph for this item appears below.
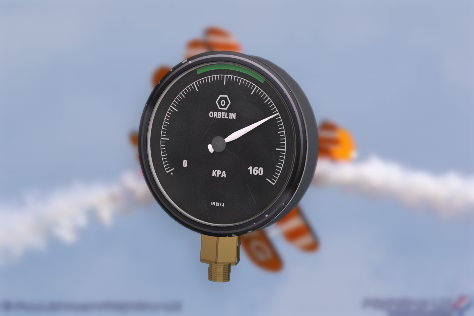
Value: 120,kPa
